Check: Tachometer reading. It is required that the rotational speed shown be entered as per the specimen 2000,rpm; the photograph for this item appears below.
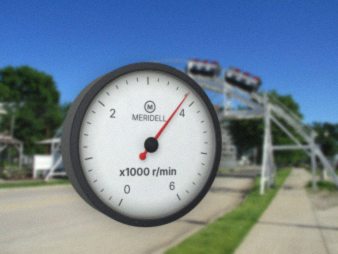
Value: 3800,rpm
